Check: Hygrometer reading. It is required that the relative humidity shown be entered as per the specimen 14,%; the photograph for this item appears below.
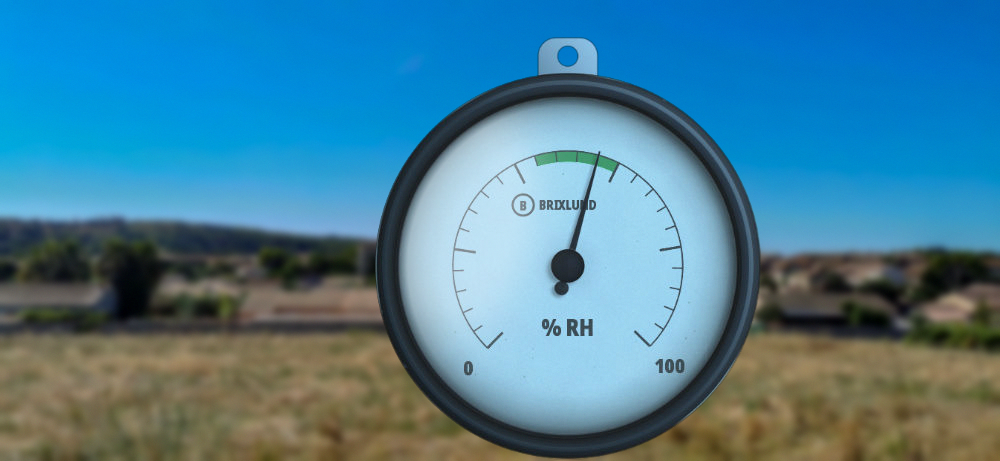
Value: 56,%
